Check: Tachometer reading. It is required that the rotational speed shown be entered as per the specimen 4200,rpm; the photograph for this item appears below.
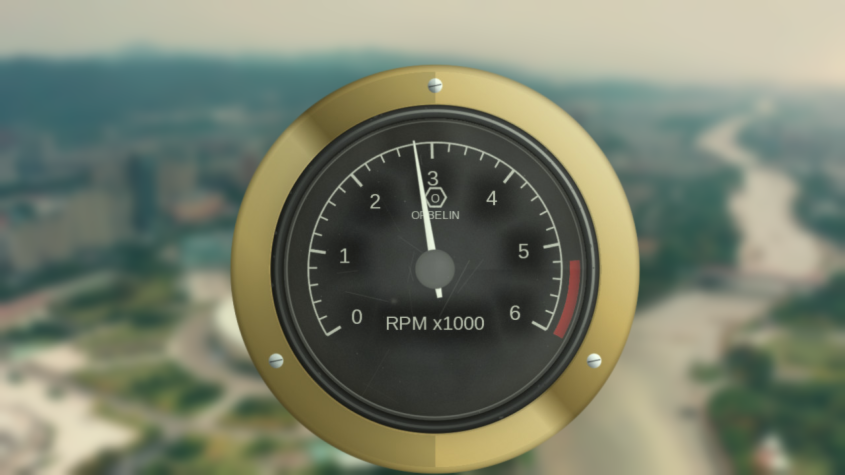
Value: 2800,rpm
